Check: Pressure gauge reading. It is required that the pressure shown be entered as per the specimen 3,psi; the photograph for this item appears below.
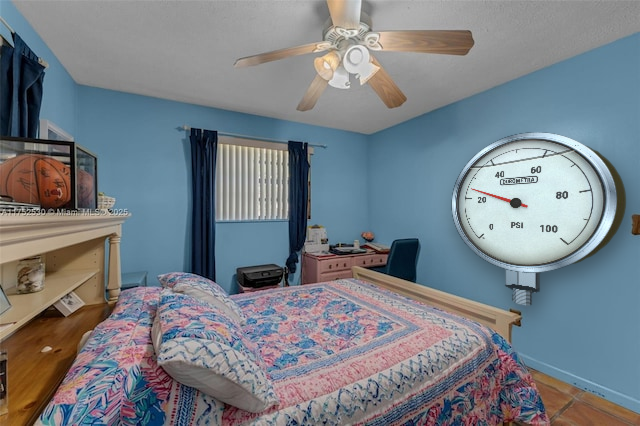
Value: 25,psi
